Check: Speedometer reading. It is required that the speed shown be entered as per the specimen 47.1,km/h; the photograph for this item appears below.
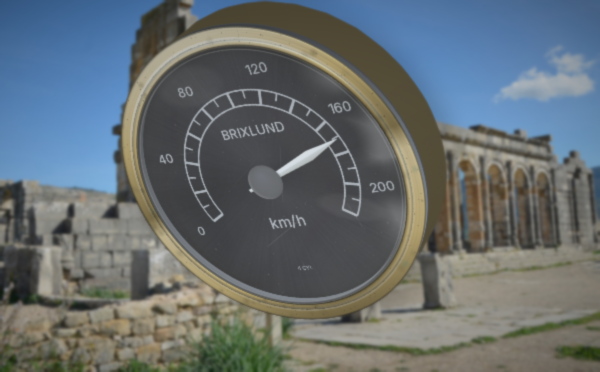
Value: 170,km/h
